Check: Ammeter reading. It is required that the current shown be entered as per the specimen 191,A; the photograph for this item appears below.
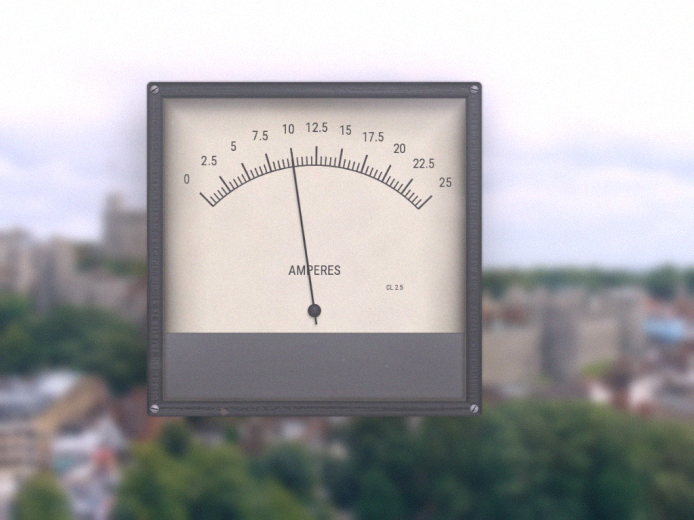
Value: 10,A
